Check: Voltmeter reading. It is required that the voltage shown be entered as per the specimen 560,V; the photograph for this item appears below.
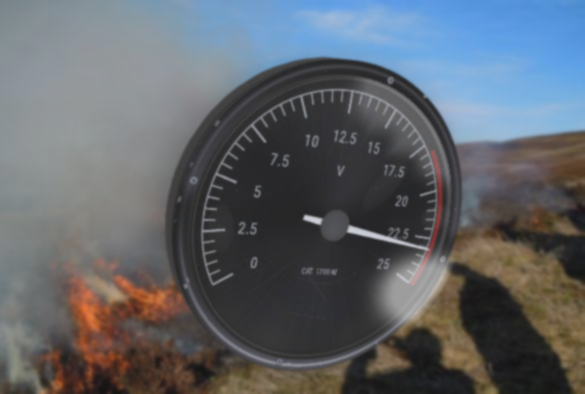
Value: 23,V
